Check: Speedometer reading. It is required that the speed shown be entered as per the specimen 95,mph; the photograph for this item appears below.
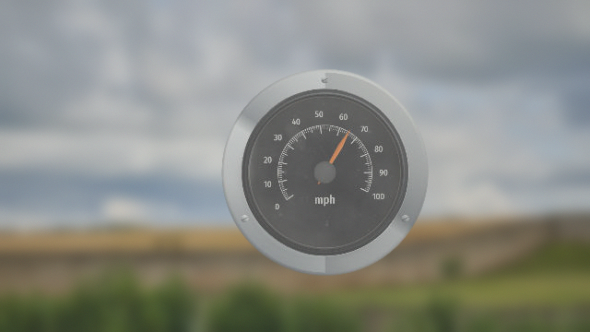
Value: 65,mph
